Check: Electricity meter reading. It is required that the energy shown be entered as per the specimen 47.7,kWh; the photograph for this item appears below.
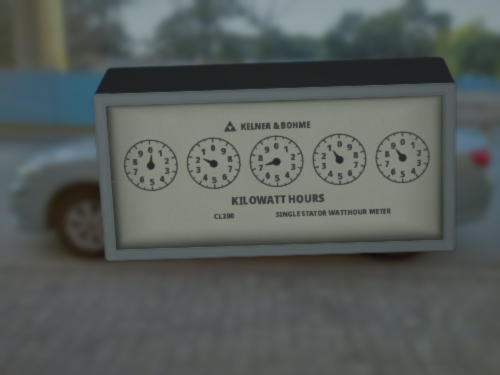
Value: 1709,kWh
